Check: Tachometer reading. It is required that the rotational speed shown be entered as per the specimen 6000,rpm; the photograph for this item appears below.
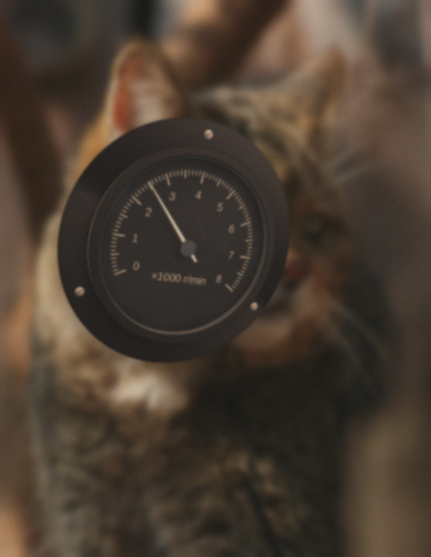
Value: 2500,rpm
